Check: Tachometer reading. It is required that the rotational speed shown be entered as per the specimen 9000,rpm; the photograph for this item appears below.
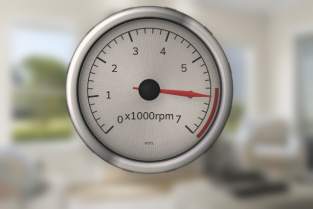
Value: 6000,rpm
